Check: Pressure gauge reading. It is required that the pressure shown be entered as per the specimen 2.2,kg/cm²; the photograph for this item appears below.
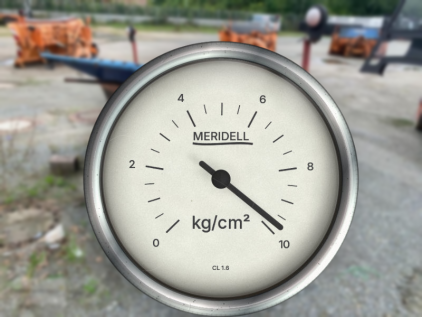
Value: 9.75,kg/cm²
